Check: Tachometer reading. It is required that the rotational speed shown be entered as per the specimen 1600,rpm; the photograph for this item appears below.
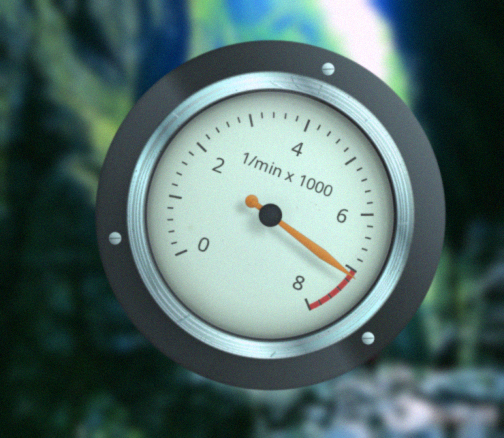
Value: 7100,rpm
